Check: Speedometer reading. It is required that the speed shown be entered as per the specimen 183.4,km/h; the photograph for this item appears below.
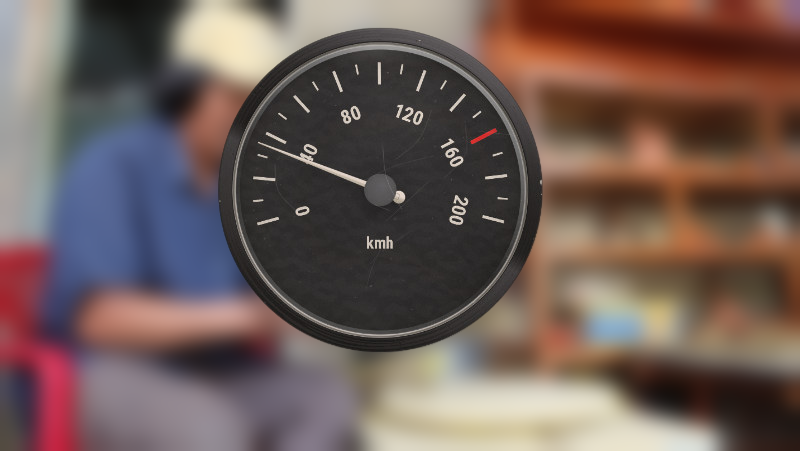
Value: 35,km/h
